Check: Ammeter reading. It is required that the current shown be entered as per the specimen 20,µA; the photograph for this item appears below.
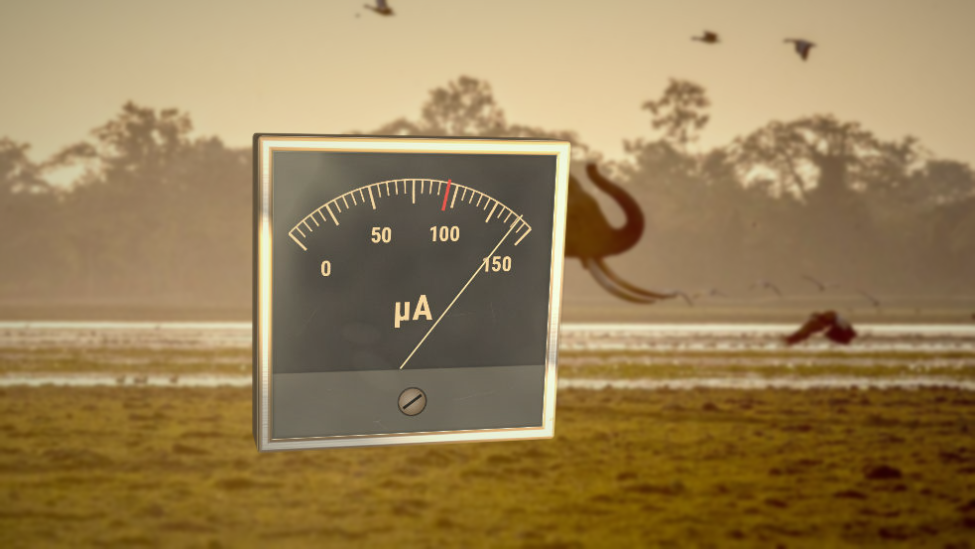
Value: 140,µA
